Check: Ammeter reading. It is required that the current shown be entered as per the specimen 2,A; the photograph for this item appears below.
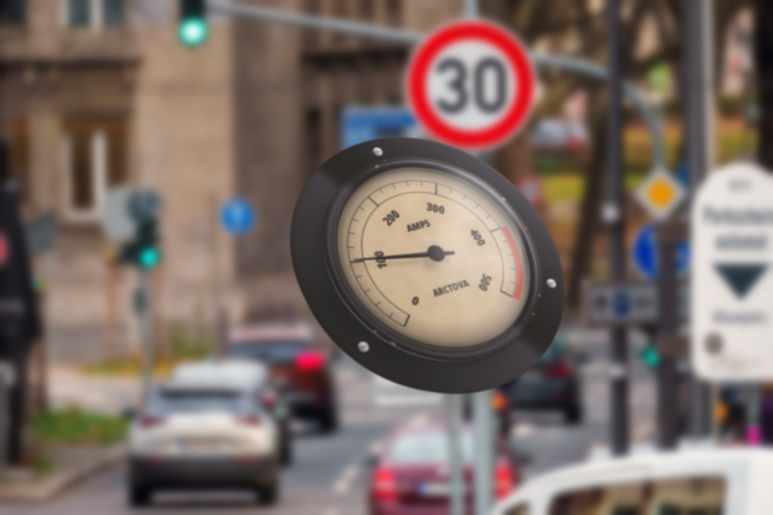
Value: 100,A
